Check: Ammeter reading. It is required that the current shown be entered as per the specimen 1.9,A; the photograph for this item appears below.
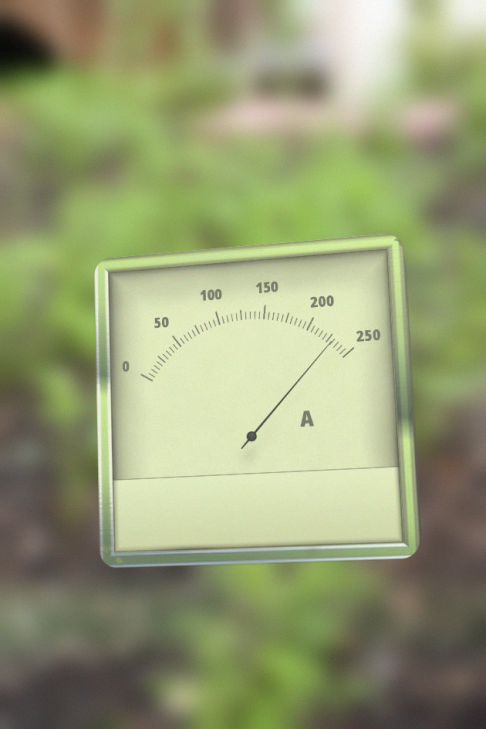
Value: 230,A
